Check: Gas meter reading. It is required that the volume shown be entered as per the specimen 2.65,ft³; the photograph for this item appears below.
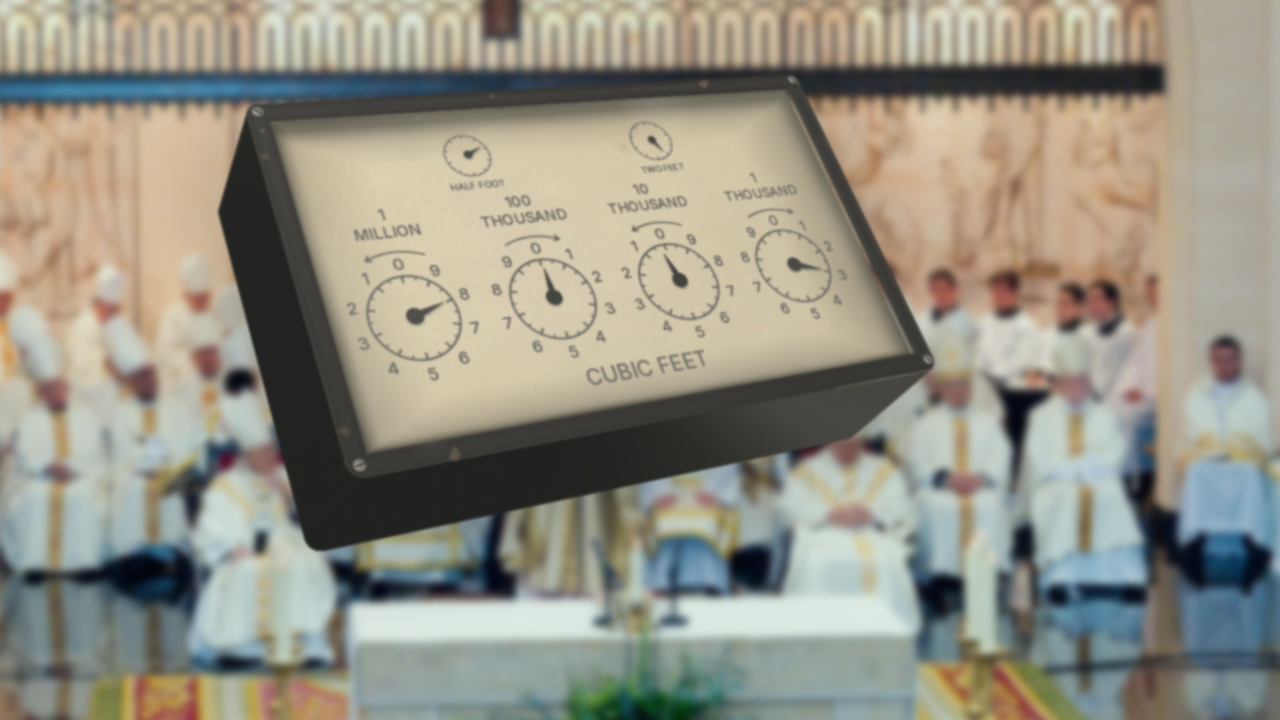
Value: 800300,ft³
